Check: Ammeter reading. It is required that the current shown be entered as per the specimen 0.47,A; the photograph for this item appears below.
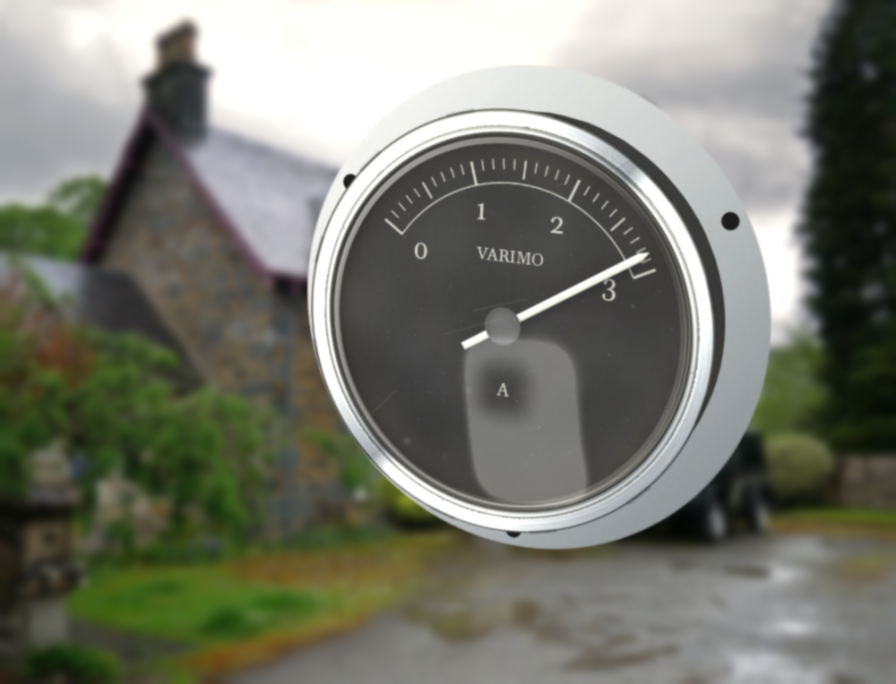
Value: 2.85,A
